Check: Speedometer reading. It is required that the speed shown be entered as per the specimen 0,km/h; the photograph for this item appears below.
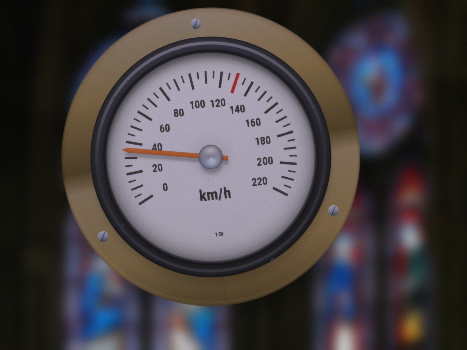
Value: 35,km/h
